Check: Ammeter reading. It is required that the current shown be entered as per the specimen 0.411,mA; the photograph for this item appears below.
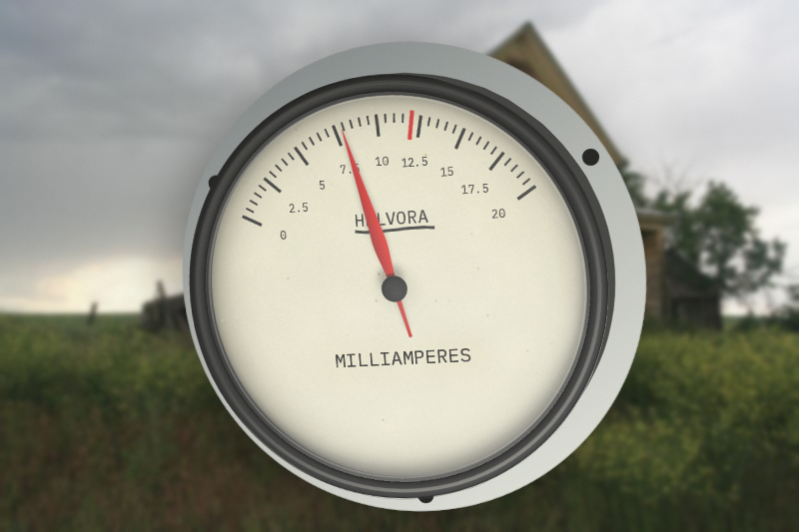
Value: 8,mA
